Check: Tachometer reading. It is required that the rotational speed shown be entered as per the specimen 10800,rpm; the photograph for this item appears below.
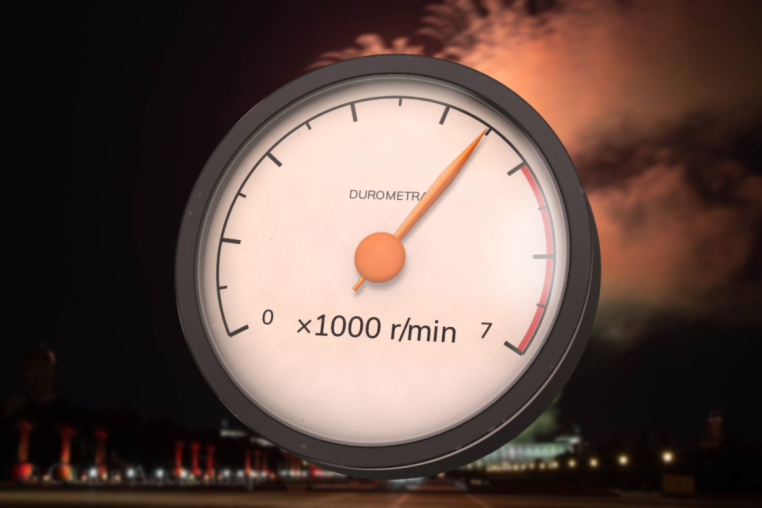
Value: 4500,rpm
